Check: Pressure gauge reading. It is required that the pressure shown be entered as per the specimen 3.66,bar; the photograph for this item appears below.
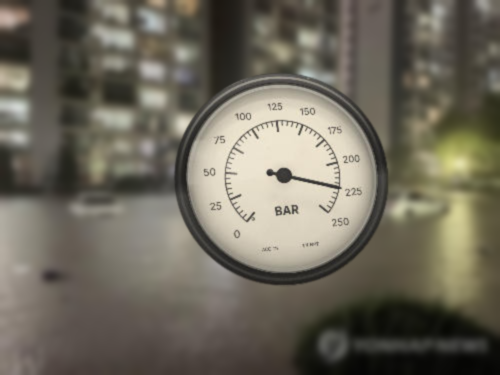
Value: 225,bar
